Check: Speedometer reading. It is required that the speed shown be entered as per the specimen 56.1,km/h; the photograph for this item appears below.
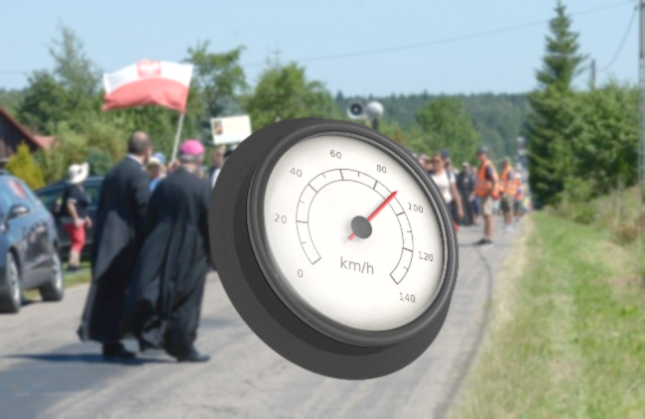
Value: 90,km/h
